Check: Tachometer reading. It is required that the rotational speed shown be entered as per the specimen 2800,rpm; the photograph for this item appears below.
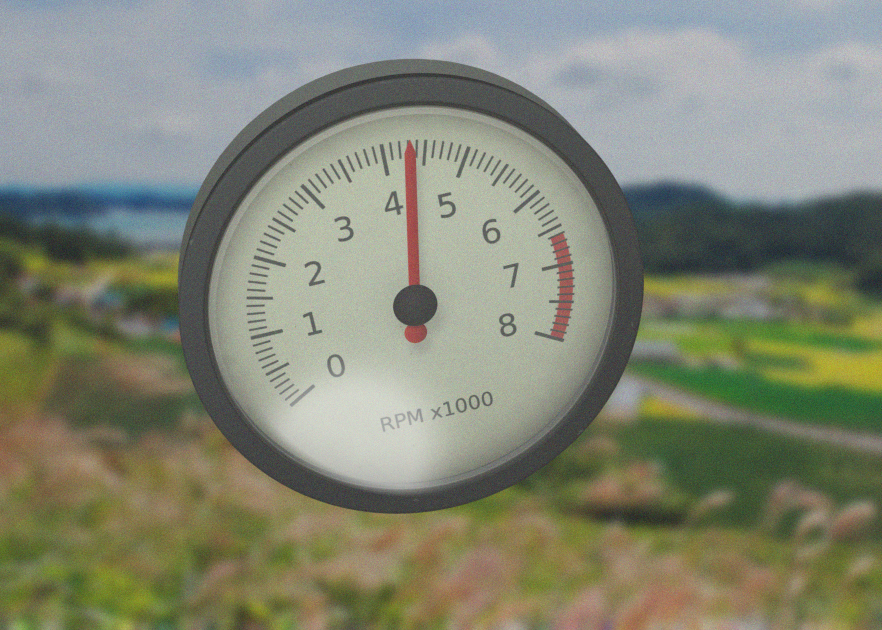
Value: 4300,rpm
